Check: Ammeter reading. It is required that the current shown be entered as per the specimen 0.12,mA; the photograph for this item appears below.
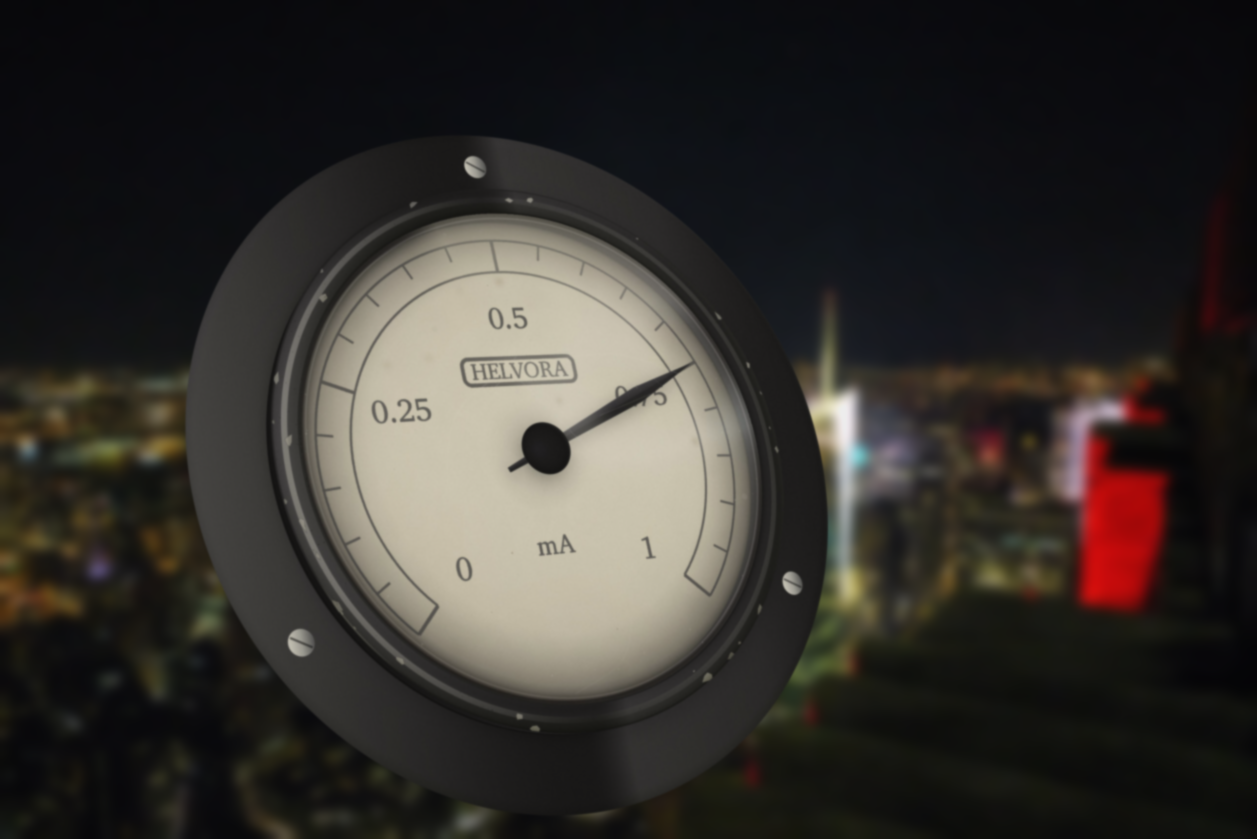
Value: 0.75,mA
